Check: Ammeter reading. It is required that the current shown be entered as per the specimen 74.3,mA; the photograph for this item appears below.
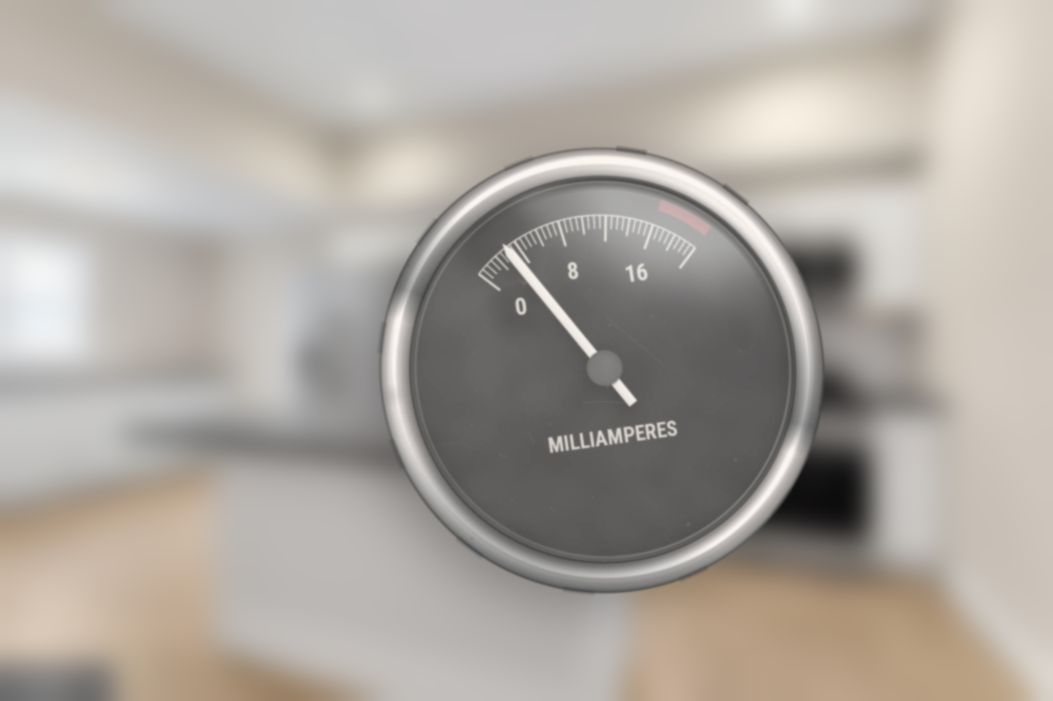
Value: 3,mA
